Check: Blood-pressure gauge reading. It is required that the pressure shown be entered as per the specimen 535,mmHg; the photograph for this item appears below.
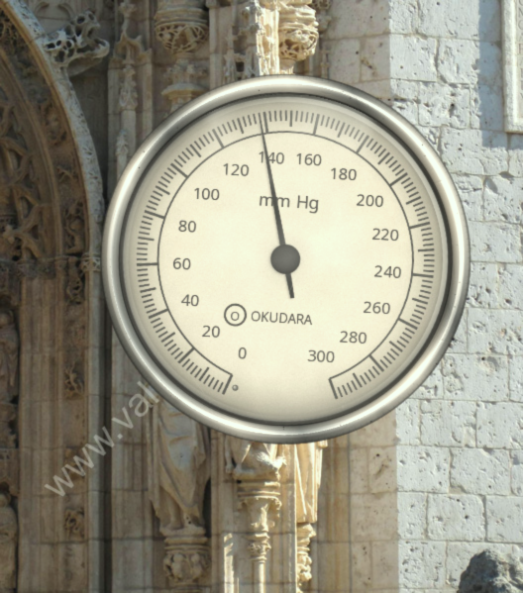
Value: 138,mmHg
